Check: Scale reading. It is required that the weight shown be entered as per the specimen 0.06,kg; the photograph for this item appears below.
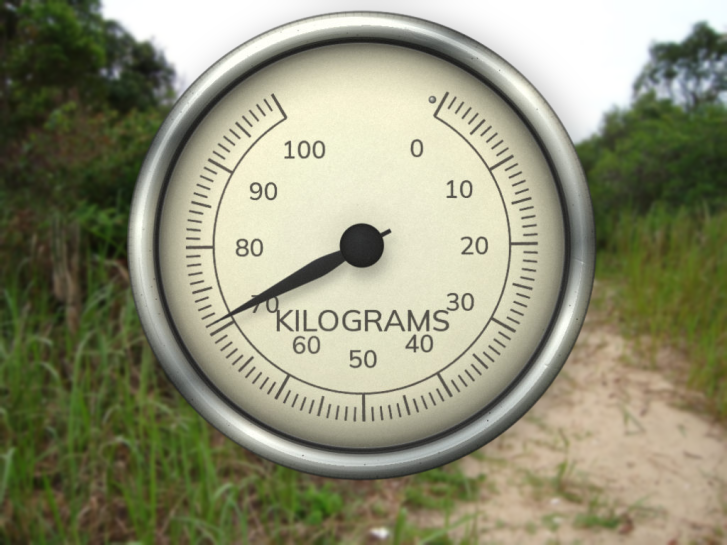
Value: 71,kg
